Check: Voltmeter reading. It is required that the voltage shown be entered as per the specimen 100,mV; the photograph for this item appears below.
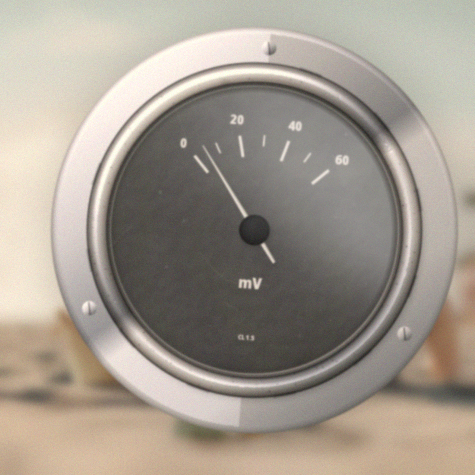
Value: 5,mV
